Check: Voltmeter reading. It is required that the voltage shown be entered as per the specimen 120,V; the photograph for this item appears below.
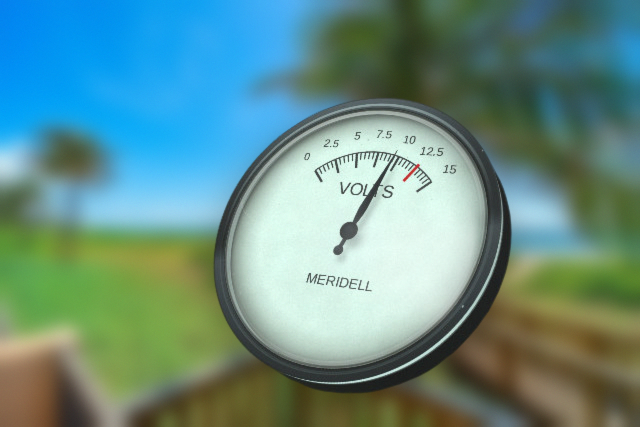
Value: 10,V
